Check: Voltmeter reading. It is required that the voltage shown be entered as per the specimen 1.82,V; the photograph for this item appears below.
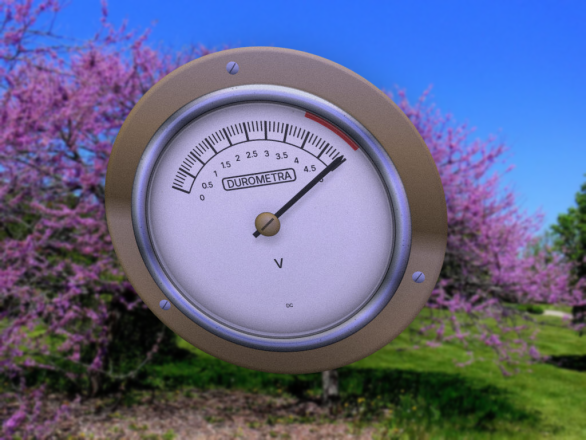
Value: 4.9,V
